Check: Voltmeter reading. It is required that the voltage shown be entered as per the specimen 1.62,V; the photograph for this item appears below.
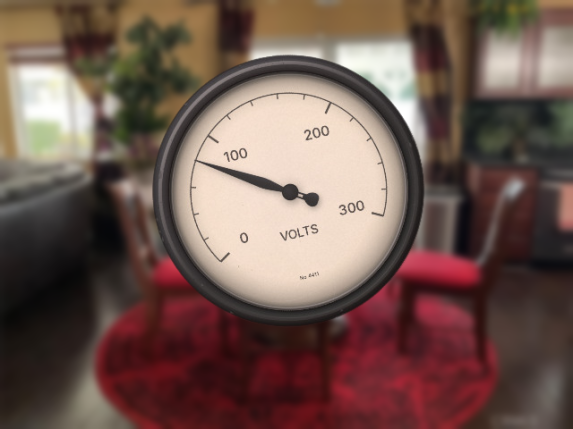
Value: 80,V
